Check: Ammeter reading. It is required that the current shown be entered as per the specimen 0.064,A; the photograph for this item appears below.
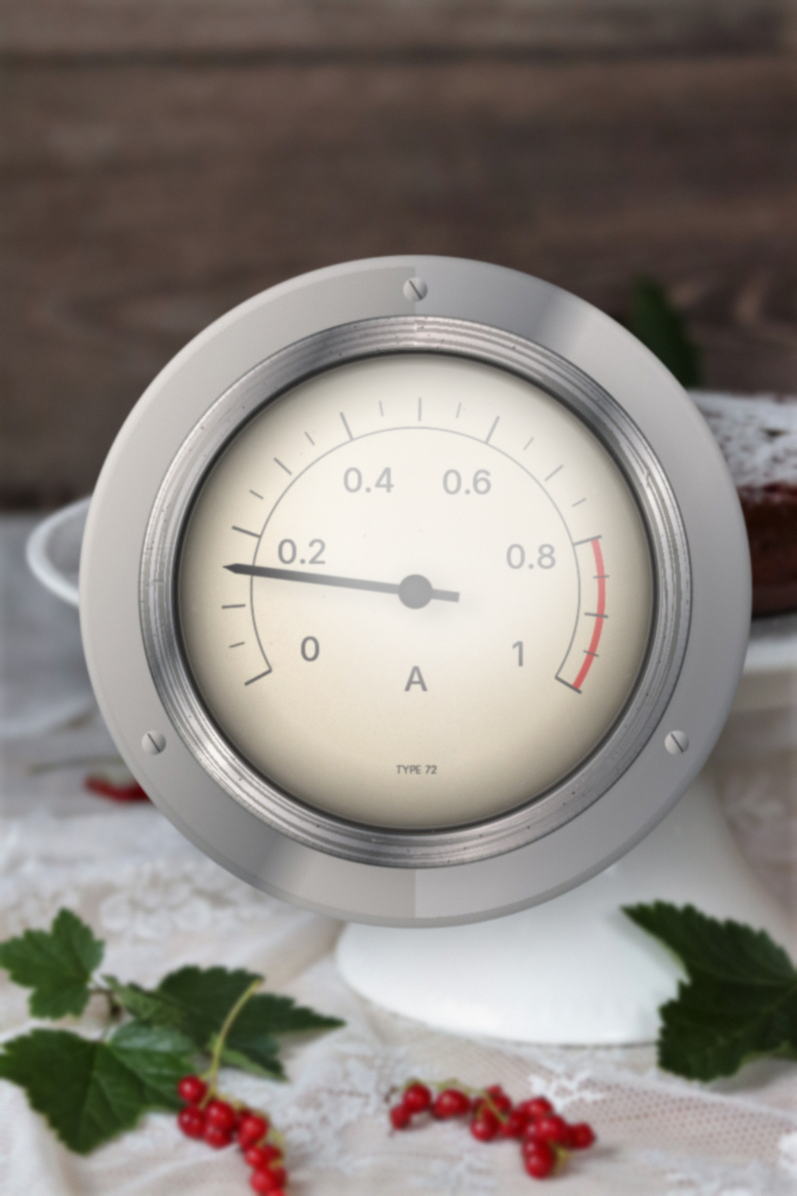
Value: 0.15,A
